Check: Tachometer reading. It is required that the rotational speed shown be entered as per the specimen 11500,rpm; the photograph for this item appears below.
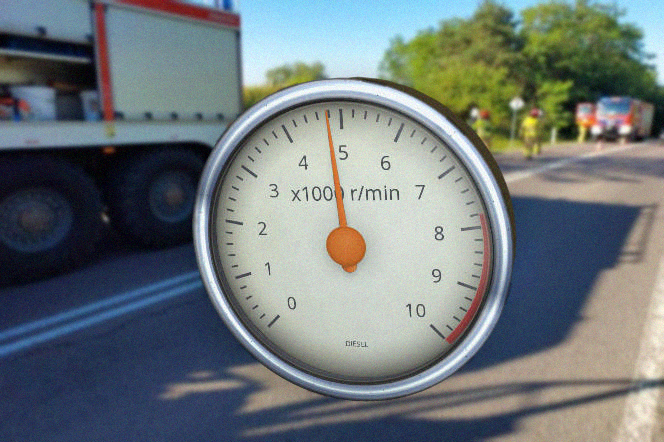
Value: 4800,rpm
